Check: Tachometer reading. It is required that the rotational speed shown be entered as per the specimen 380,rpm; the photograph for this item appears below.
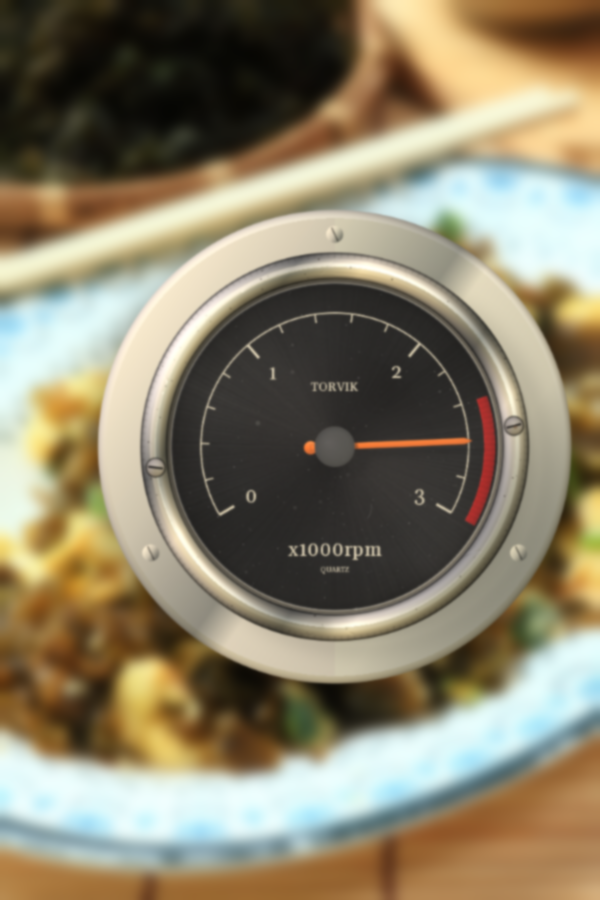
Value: 2600,rpm
